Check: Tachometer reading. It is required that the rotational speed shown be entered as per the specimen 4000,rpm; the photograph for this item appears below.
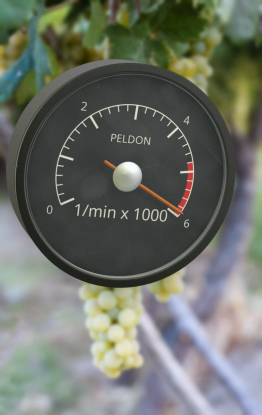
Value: 5900,rpm
